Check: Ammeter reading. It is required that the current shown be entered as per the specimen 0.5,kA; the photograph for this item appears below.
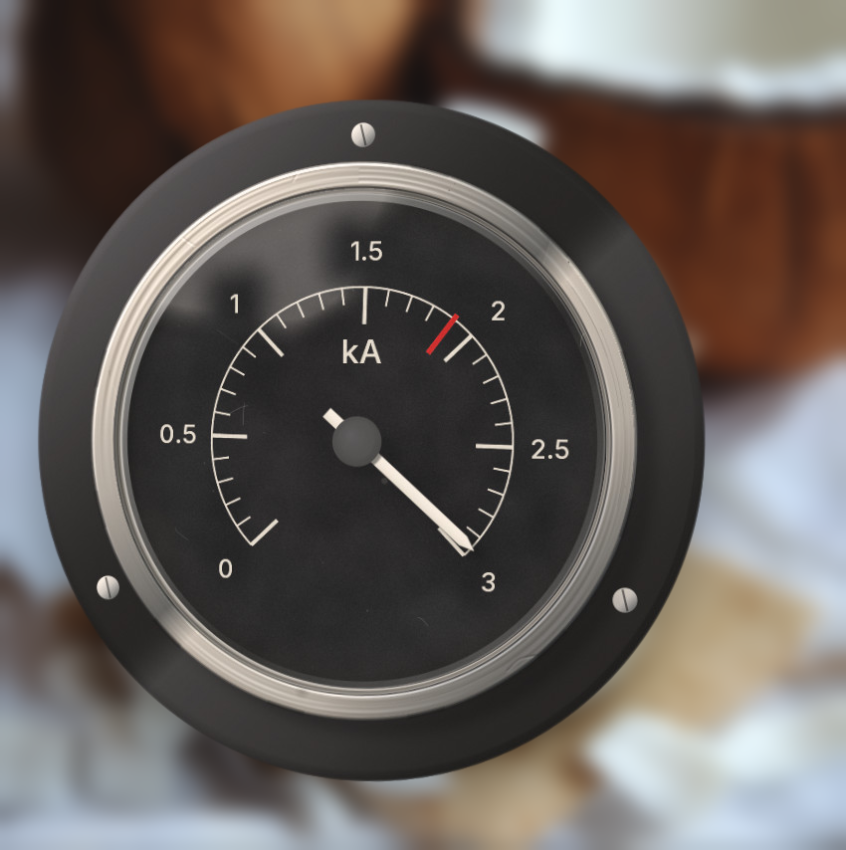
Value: 2.95,kA
